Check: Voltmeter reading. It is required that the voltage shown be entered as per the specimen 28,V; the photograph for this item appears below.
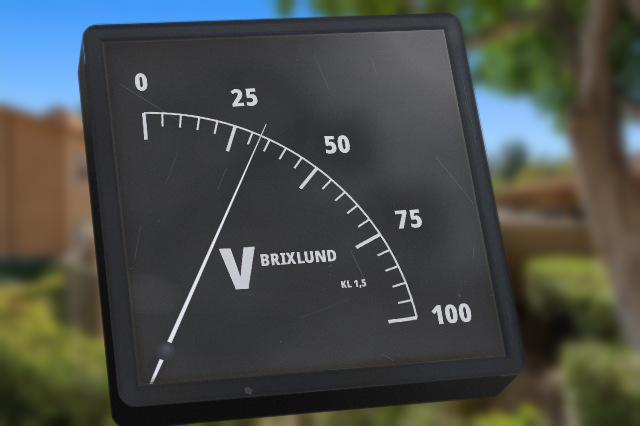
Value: 32.5,V
